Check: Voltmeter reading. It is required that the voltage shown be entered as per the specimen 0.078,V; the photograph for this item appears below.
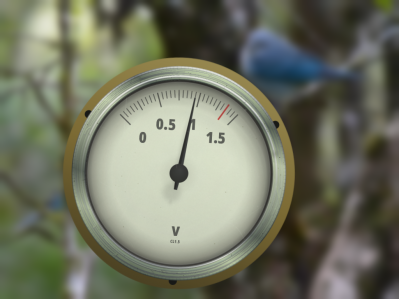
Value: 0.95,V
